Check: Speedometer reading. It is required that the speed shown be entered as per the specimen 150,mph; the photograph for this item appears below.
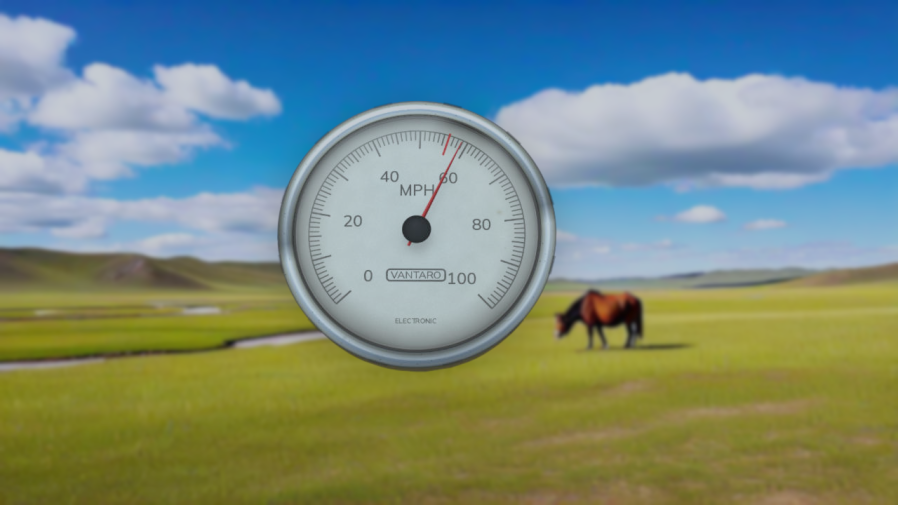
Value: 59,mph
